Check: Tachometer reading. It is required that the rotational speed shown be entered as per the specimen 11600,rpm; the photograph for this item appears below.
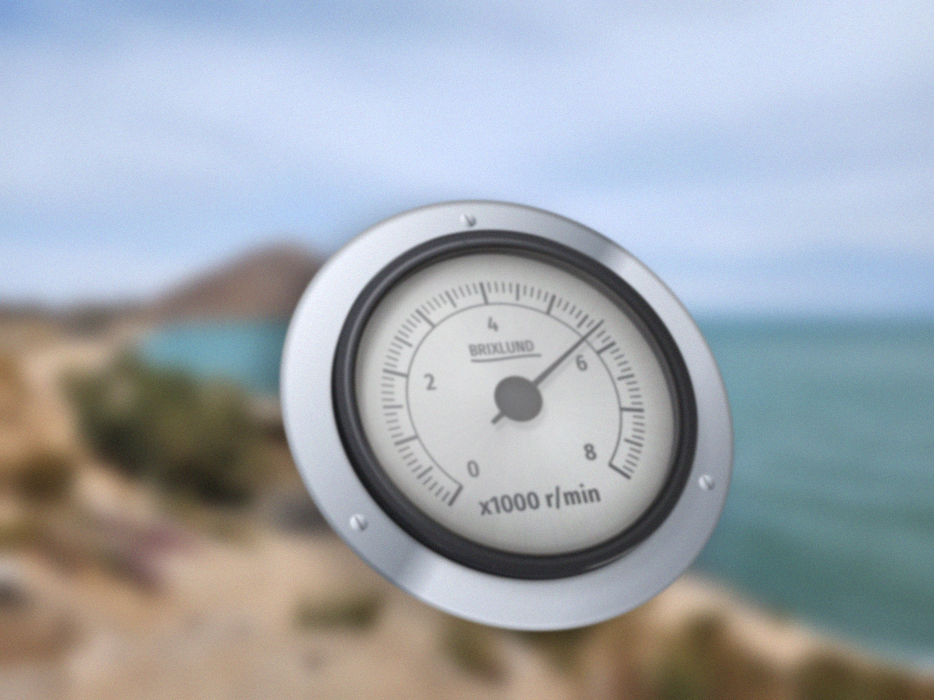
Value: 5700,rpm
